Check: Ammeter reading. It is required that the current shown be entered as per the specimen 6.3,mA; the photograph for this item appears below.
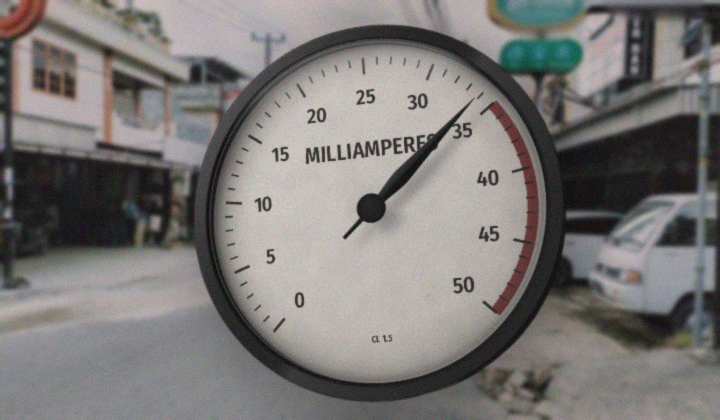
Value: 34,mA
